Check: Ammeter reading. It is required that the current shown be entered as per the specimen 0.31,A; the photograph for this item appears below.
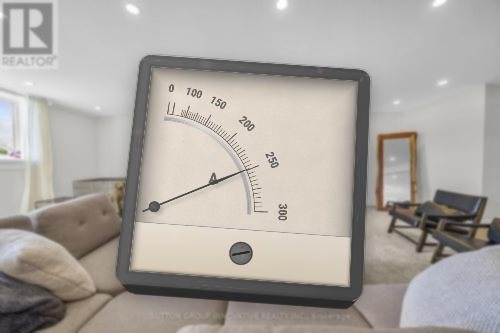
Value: 250,A
